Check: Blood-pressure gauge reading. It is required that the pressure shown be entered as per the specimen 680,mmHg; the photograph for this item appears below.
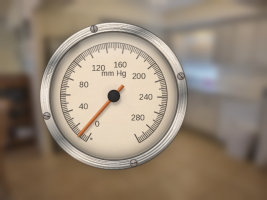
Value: 10,mmHg
